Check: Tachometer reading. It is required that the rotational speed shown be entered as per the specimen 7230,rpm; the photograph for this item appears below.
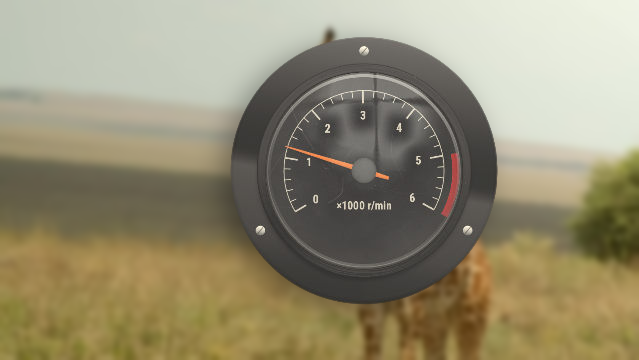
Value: 1200,rpm
